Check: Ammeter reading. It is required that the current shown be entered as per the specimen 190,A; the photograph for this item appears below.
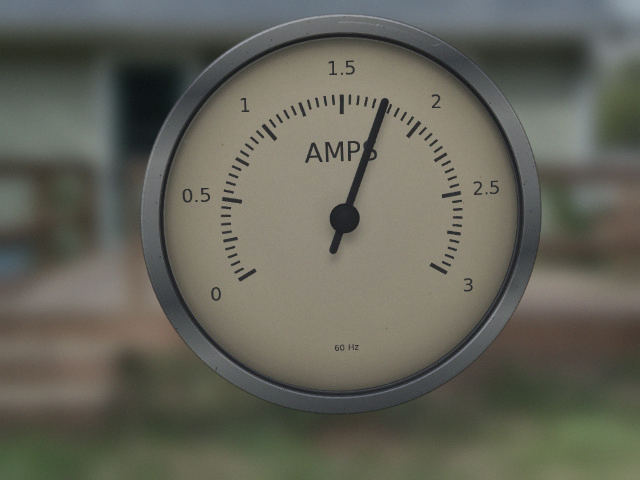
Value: 1.75,A
